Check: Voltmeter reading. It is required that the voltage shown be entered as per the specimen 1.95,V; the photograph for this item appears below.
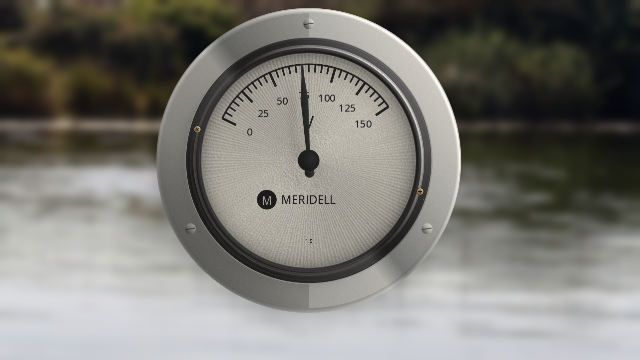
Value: 75,V
